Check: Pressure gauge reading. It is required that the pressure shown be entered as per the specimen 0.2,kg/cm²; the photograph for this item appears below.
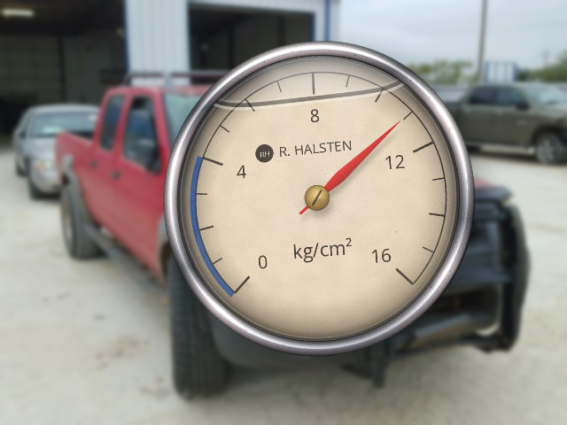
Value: 11,kg/cm²
